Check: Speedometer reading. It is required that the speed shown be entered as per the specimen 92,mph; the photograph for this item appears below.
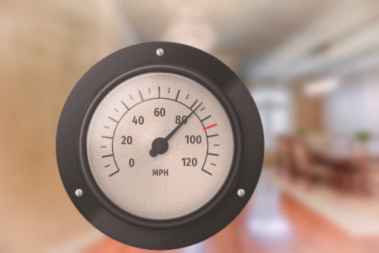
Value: 82.5,mph
